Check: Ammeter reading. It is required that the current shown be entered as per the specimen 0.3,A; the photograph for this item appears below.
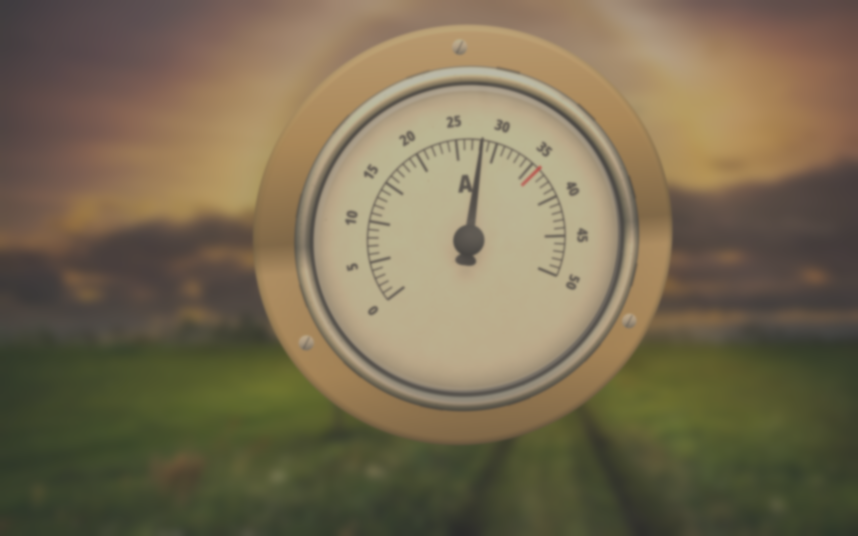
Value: 28,A
